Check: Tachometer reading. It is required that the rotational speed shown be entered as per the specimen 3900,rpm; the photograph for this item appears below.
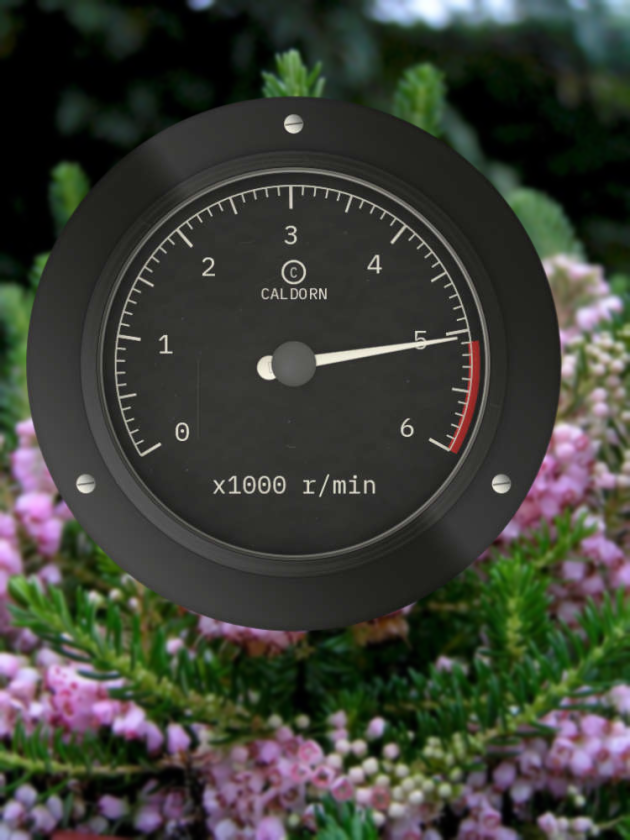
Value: 5050,rpm
